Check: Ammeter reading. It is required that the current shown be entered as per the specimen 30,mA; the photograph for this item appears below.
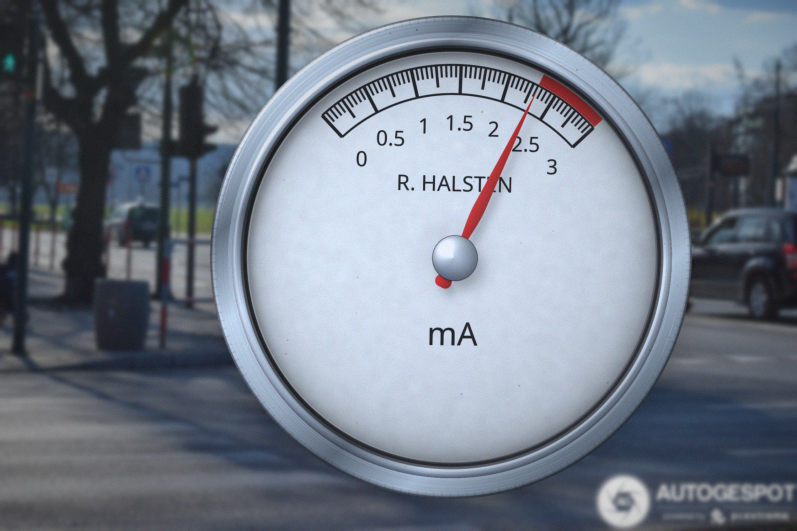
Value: 2.3,mA
